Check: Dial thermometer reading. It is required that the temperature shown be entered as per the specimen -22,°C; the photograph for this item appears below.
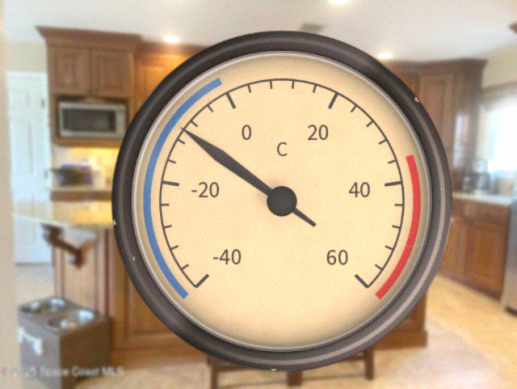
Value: -10,°C
